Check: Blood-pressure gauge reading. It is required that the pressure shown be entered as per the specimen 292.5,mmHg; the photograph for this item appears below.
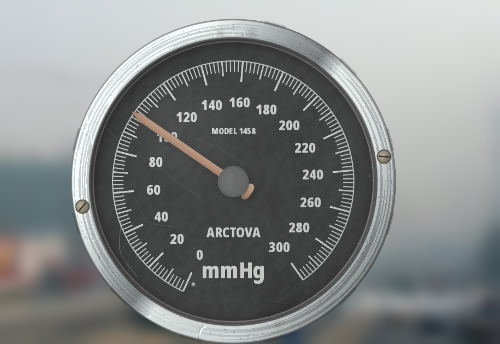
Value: 100,mmHg
